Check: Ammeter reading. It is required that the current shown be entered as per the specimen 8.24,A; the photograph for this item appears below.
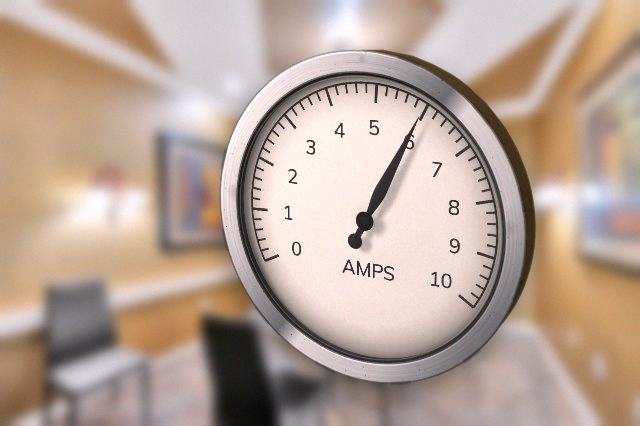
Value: 6,A
